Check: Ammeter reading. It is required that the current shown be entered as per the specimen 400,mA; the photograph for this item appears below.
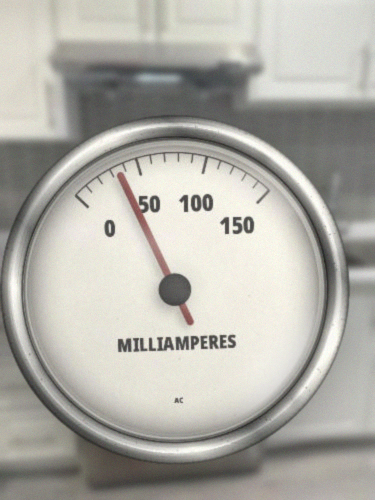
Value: 35,mA
